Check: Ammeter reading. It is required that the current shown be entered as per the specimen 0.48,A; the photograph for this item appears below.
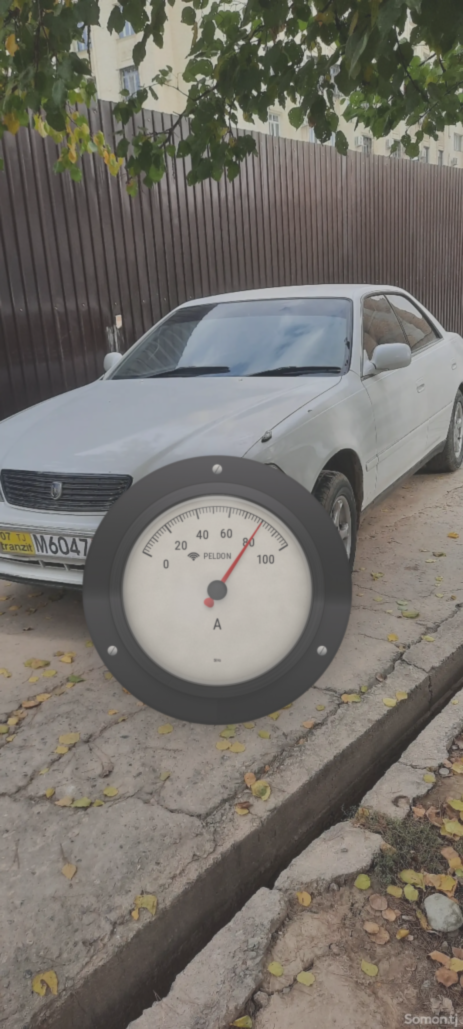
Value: 80,A
